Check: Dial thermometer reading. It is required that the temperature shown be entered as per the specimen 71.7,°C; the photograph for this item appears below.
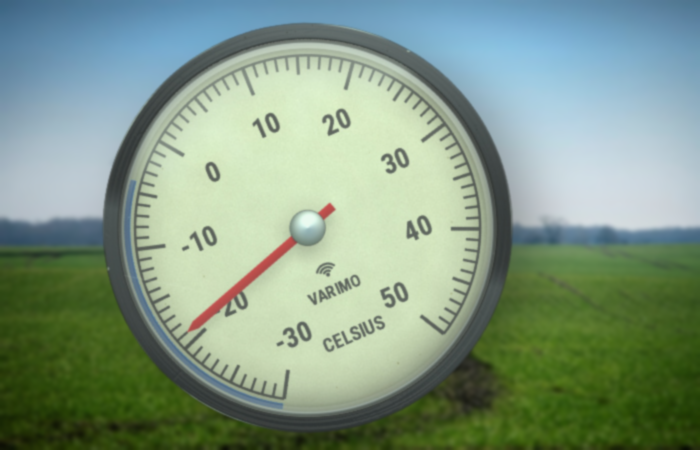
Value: -19,°C
